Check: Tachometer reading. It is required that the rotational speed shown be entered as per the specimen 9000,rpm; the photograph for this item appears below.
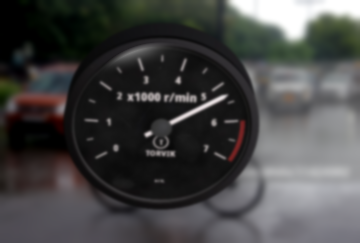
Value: 5250,rpm
